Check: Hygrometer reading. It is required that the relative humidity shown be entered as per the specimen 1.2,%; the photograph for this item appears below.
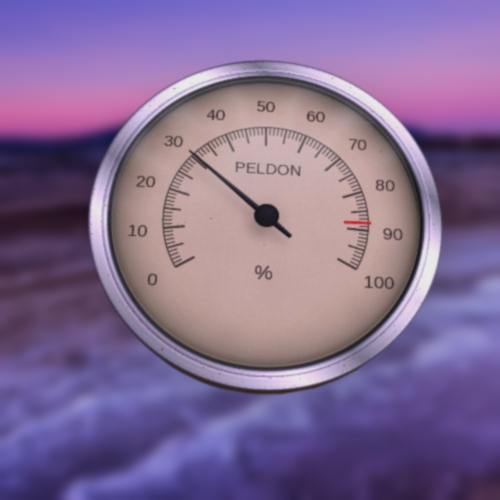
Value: 30,%
